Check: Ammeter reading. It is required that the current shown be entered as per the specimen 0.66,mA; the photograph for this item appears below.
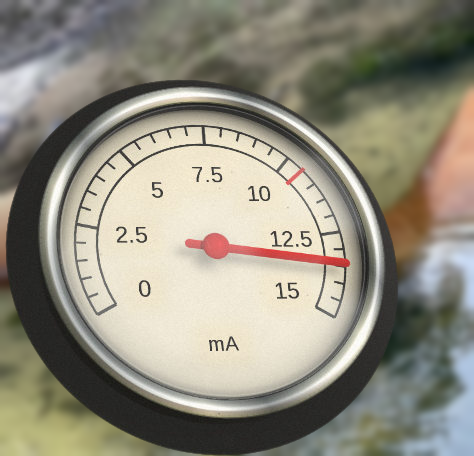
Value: 13.5,mA
